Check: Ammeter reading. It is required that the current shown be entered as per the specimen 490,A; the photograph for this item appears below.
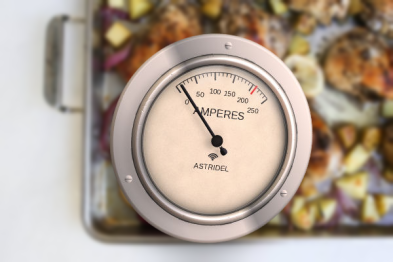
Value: 10,A
